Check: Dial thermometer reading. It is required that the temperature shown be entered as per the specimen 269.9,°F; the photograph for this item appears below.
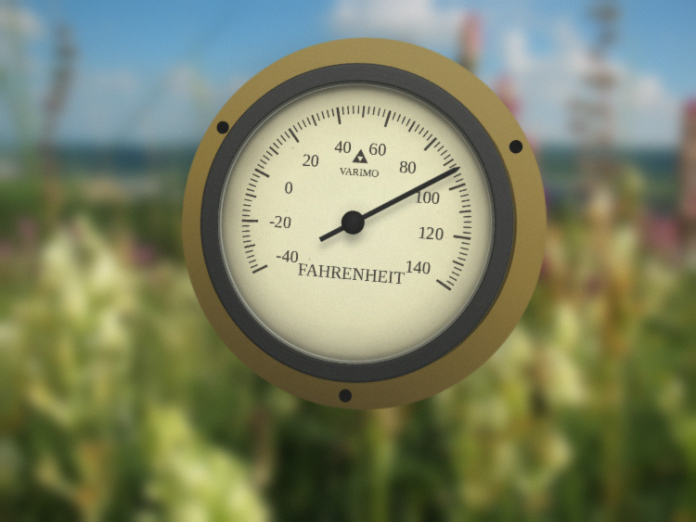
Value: 94,°F
